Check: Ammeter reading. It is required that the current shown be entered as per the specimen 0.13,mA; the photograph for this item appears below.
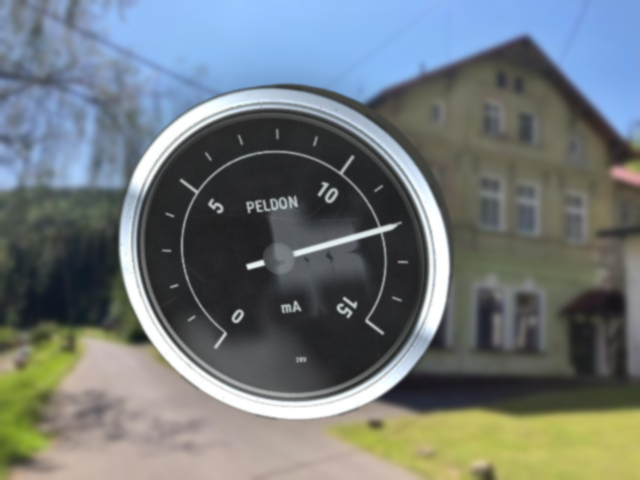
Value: 12,mA
